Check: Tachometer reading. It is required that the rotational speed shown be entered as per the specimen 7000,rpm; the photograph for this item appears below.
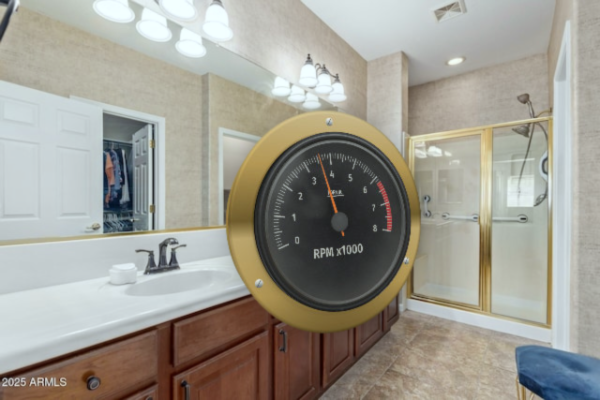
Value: 3500,rpm
